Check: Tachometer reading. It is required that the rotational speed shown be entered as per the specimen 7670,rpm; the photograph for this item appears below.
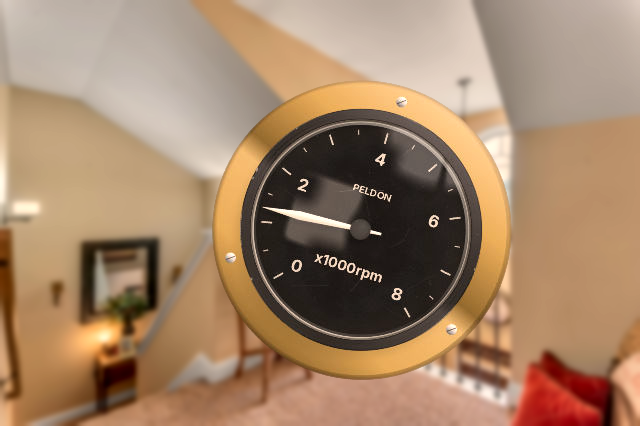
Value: 1250,rpm
